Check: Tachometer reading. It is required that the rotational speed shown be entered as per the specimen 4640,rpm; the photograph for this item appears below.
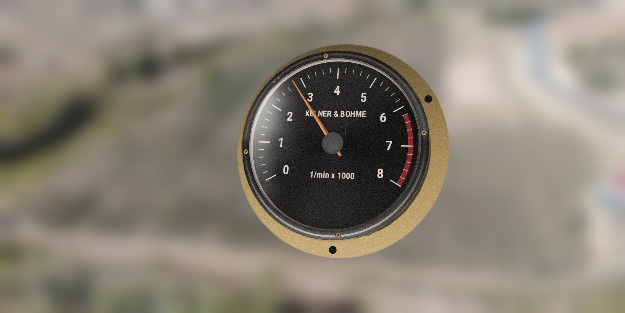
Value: 2800,rpm
